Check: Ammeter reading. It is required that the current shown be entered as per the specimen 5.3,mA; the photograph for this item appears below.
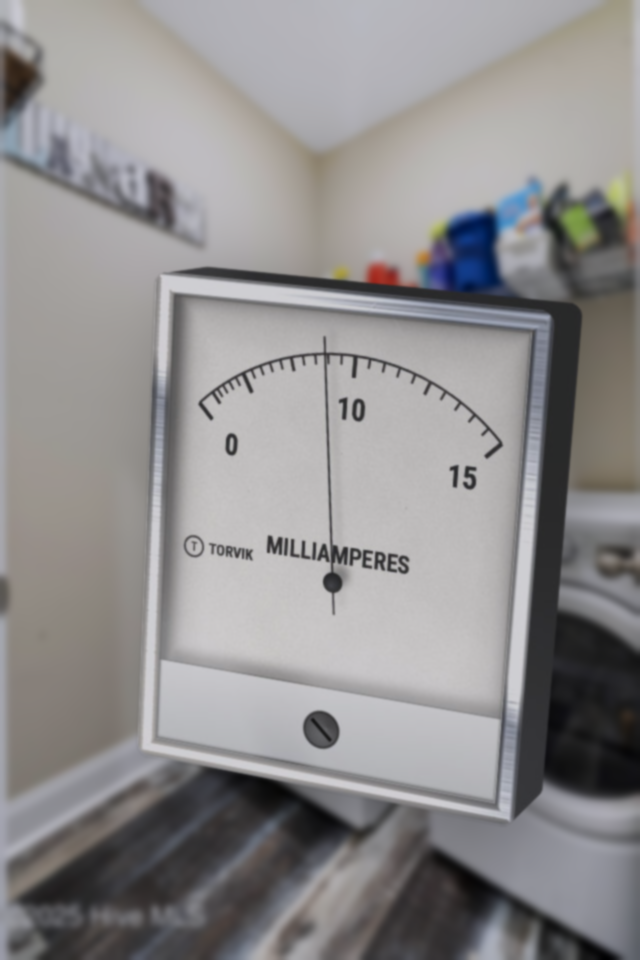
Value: 9,mA
